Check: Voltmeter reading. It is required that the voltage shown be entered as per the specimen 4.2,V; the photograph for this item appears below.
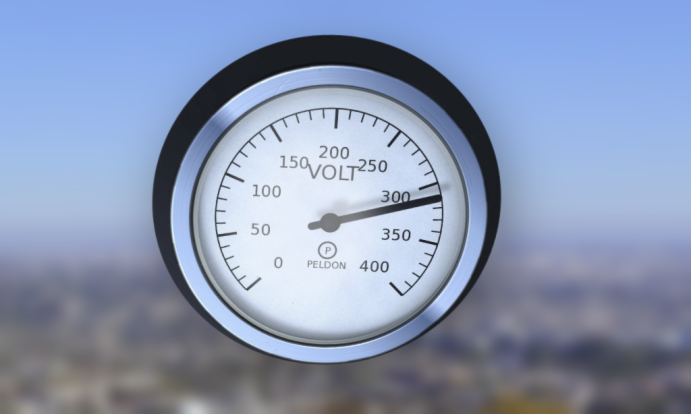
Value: 310,V
